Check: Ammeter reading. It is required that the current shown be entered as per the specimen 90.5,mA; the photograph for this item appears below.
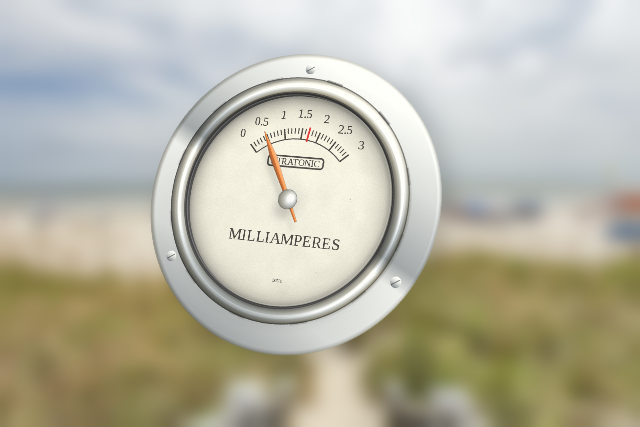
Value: 0.5,mA
